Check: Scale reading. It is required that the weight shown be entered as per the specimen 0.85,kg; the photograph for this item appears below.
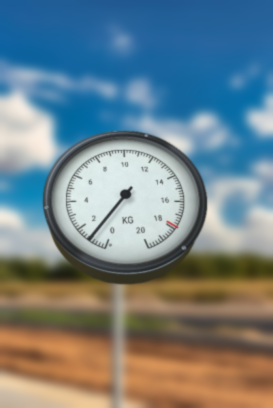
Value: 1,kg
